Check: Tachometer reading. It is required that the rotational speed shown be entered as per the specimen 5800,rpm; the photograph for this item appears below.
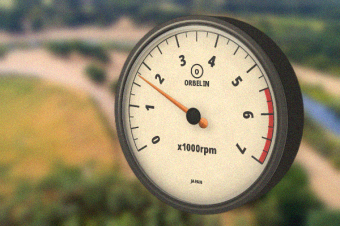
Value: 1750,rpm
